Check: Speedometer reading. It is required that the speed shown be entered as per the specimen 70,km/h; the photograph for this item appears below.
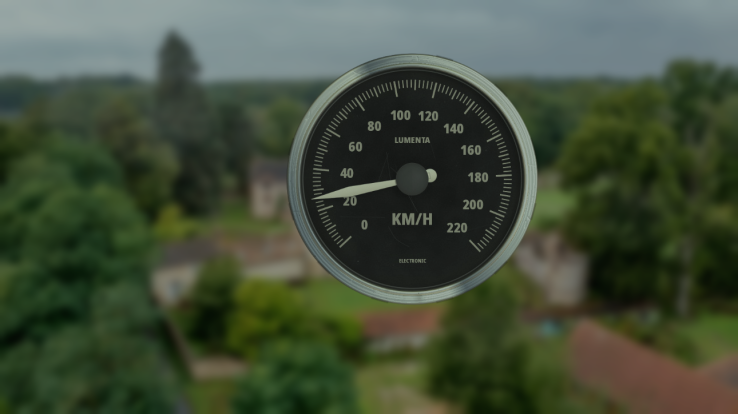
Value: 26,km/h
